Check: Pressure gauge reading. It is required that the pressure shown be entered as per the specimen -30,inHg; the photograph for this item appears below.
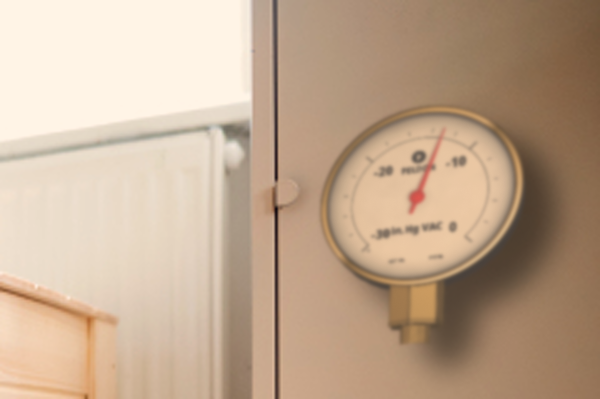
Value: -13,inHg
